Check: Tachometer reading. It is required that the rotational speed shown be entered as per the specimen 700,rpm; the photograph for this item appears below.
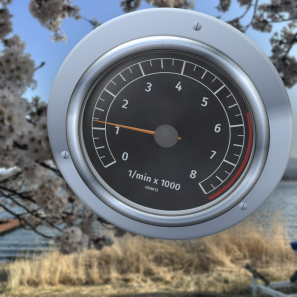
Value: 1250,rpm
